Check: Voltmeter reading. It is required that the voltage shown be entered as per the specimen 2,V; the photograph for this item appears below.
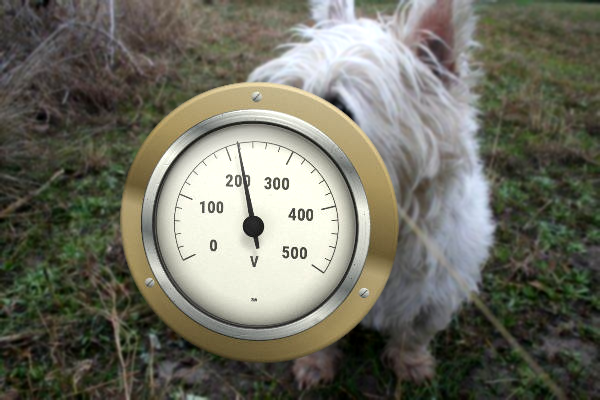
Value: 220,V
